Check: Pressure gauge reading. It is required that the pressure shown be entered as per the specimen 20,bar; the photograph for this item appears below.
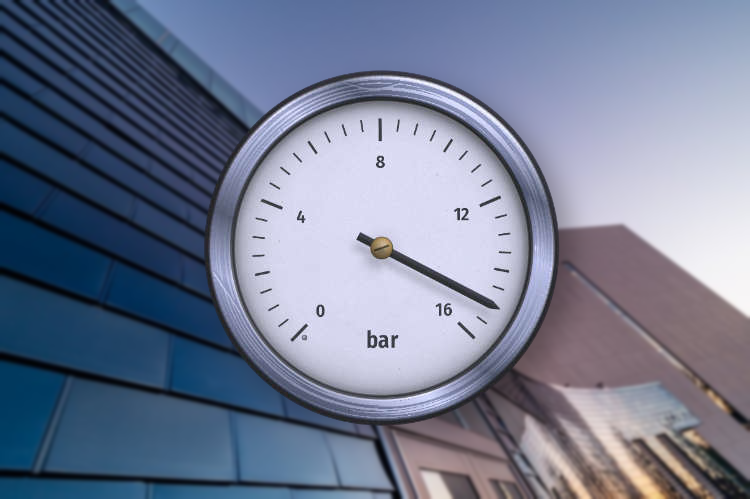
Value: 15,bar
